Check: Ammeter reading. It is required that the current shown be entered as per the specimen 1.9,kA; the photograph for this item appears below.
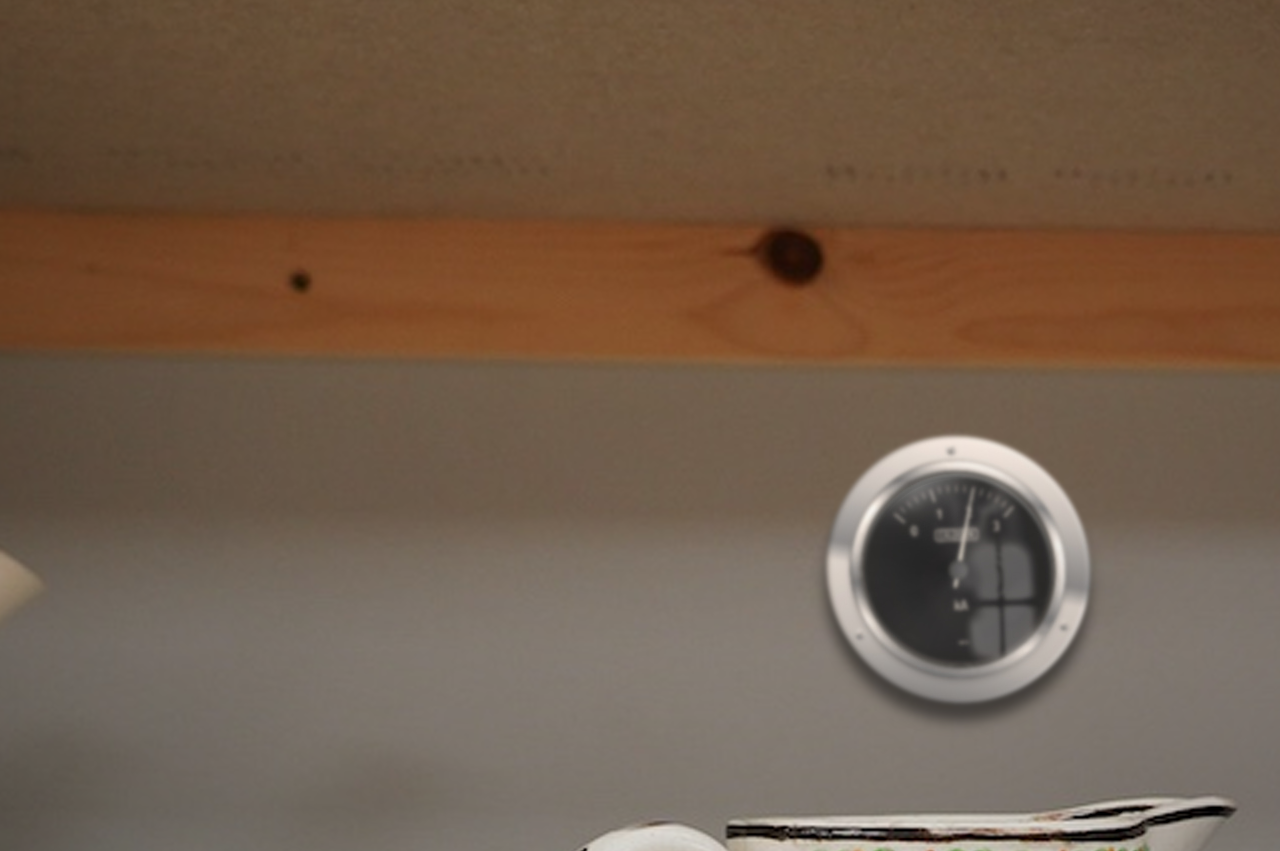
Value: 2,kA
